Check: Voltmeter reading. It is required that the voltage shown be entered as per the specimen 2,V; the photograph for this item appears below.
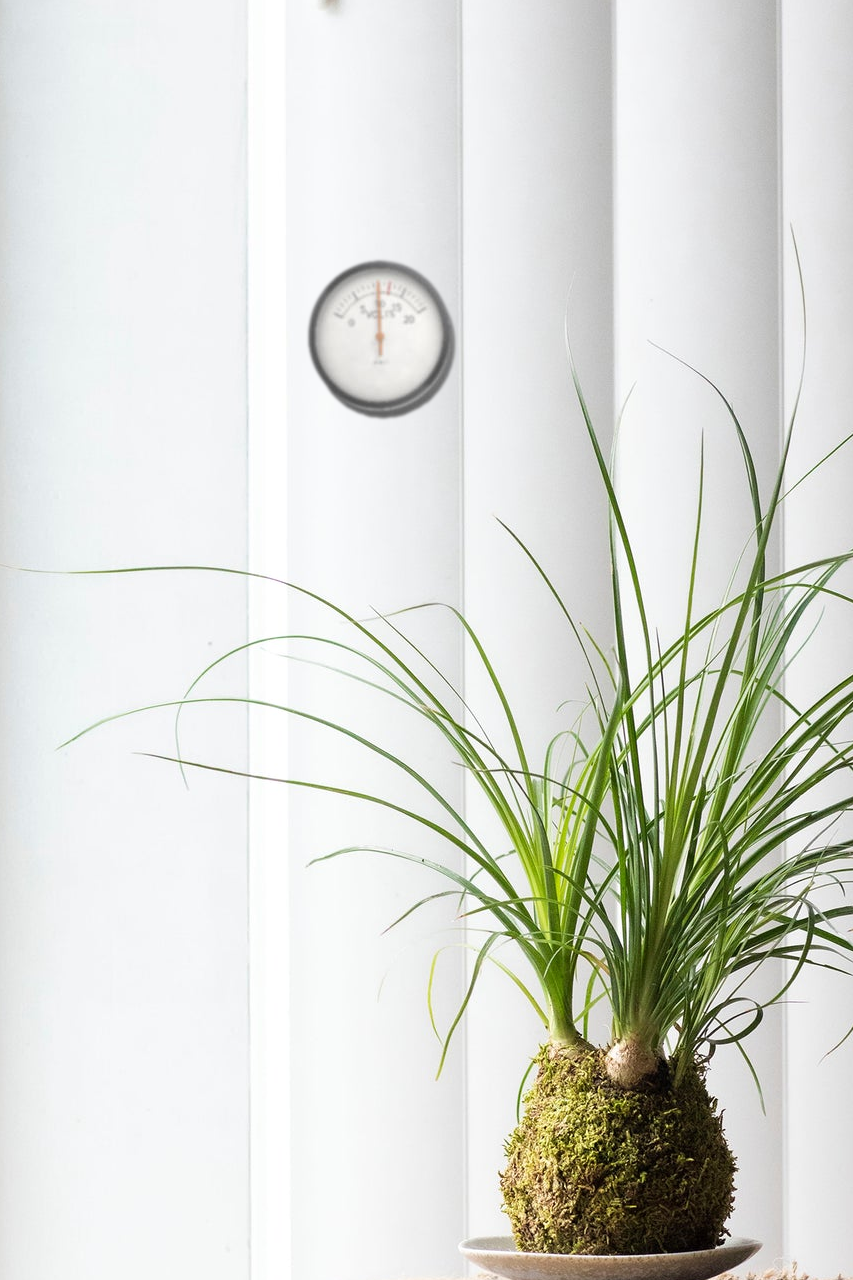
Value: 10,V
